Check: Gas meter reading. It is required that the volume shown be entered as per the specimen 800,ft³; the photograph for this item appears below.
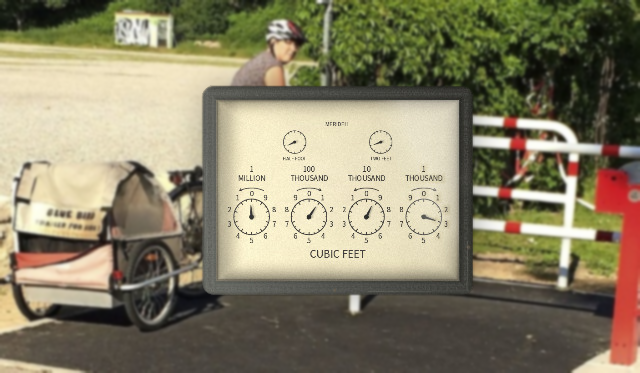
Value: 9300,ft³
